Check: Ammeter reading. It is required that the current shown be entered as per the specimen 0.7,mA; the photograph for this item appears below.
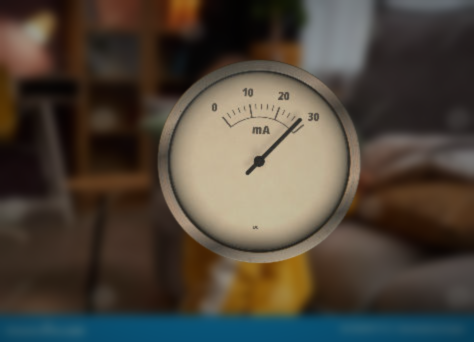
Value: 28,mA
